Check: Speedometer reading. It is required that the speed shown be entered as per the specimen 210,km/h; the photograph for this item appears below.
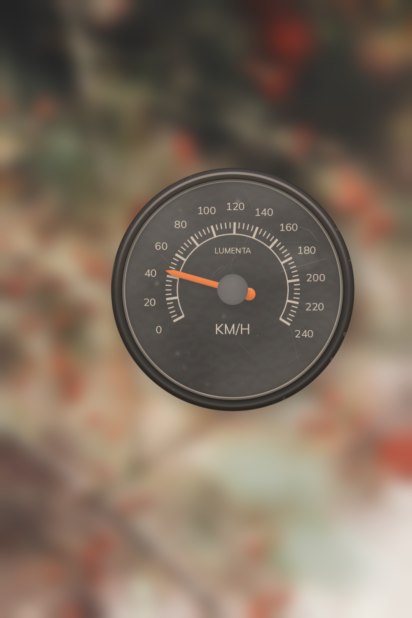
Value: 44,km/h
